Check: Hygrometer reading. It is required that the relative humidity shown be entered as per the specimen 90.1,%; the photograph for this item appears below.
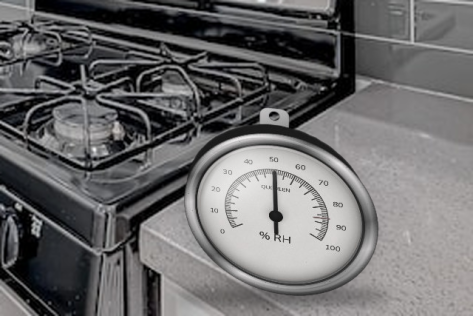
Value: 50,%
